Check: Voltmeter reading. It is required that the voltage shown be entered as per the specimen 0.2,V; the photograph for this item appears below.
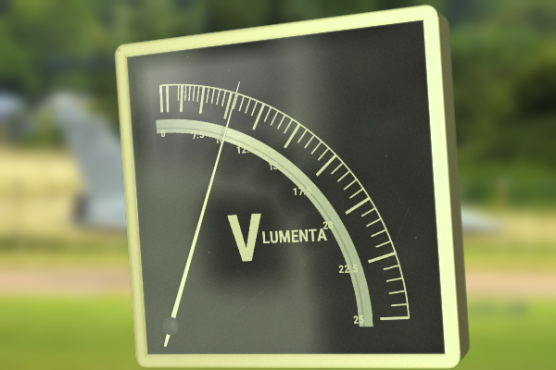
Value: 10.5,V
